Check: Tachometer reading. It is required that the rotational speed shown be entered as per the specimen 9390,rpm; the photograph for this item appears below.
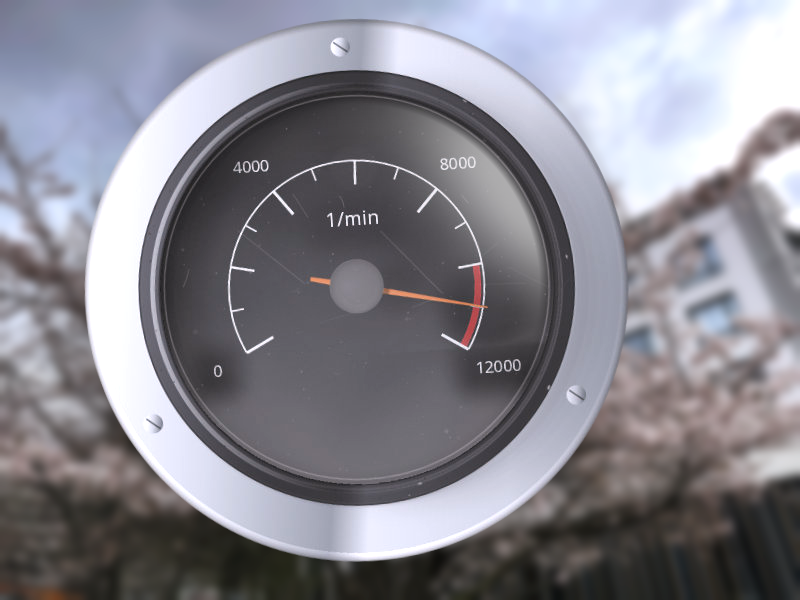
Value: 11000,rpm
